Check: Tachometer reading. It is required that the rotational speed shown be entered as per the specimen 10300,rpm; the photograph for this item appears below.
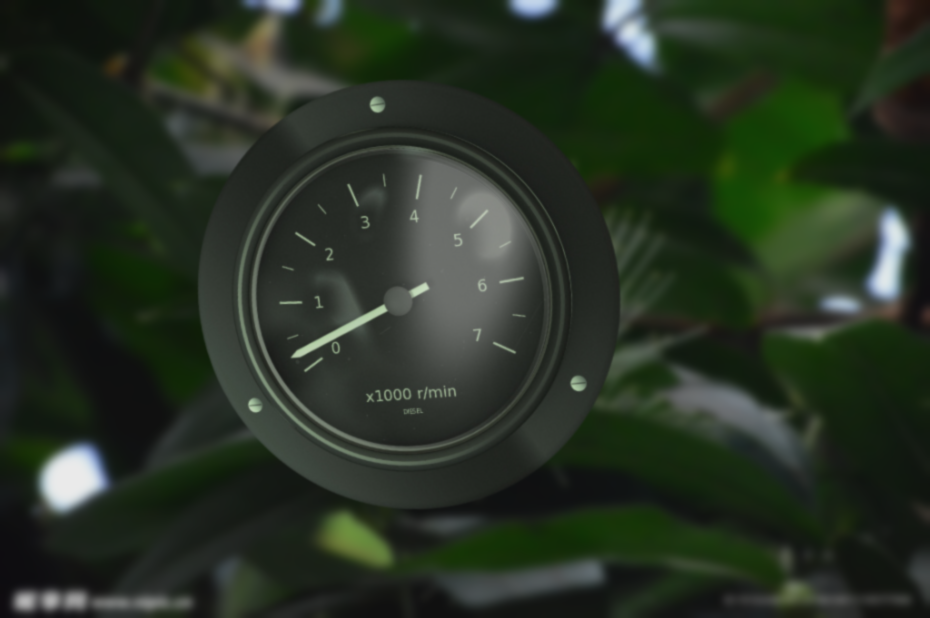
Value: 250,rpm
